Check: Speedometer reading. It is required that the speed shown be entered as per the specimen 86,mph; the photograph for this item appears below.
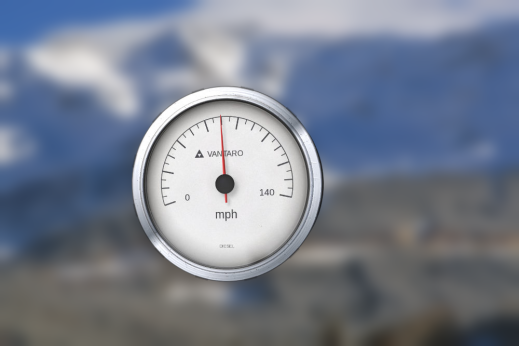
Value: 70,mph
